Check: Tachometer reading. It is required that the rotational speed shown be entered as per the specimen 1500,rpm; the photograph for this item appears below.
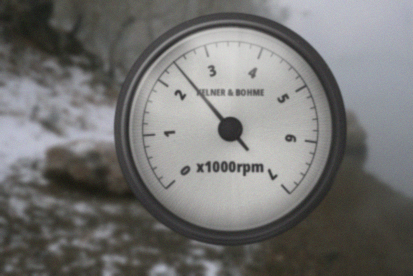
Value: 2400,rpm
